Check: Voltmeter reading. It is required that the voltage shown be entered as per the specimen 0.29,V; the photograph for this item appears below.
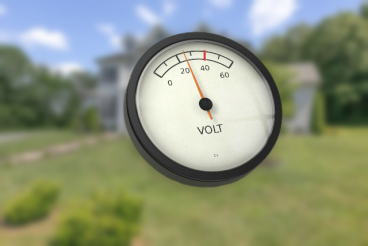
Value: 25,V
